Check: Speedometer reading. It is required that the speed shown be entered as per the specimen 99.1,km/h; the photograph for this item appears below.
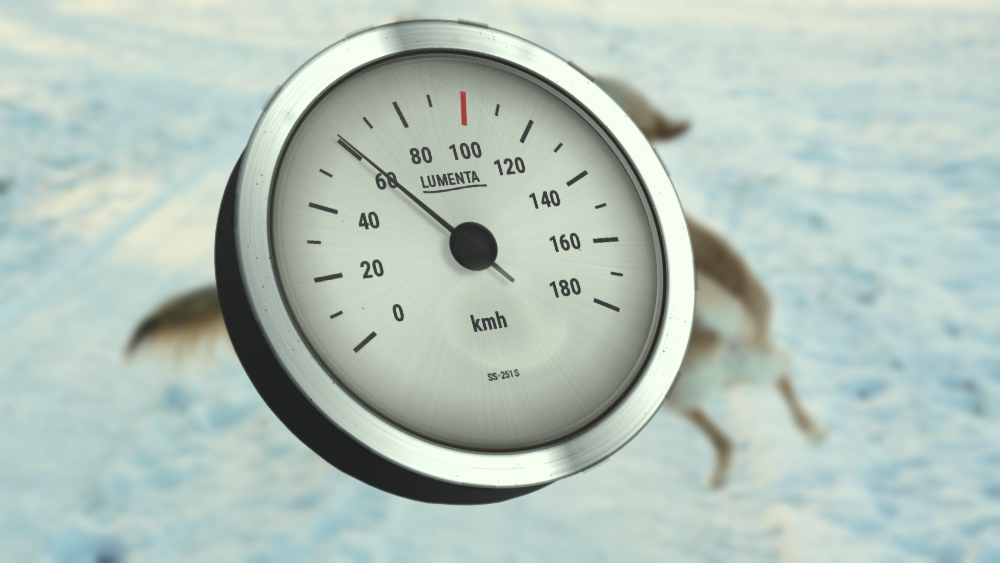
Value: 60,km/h
